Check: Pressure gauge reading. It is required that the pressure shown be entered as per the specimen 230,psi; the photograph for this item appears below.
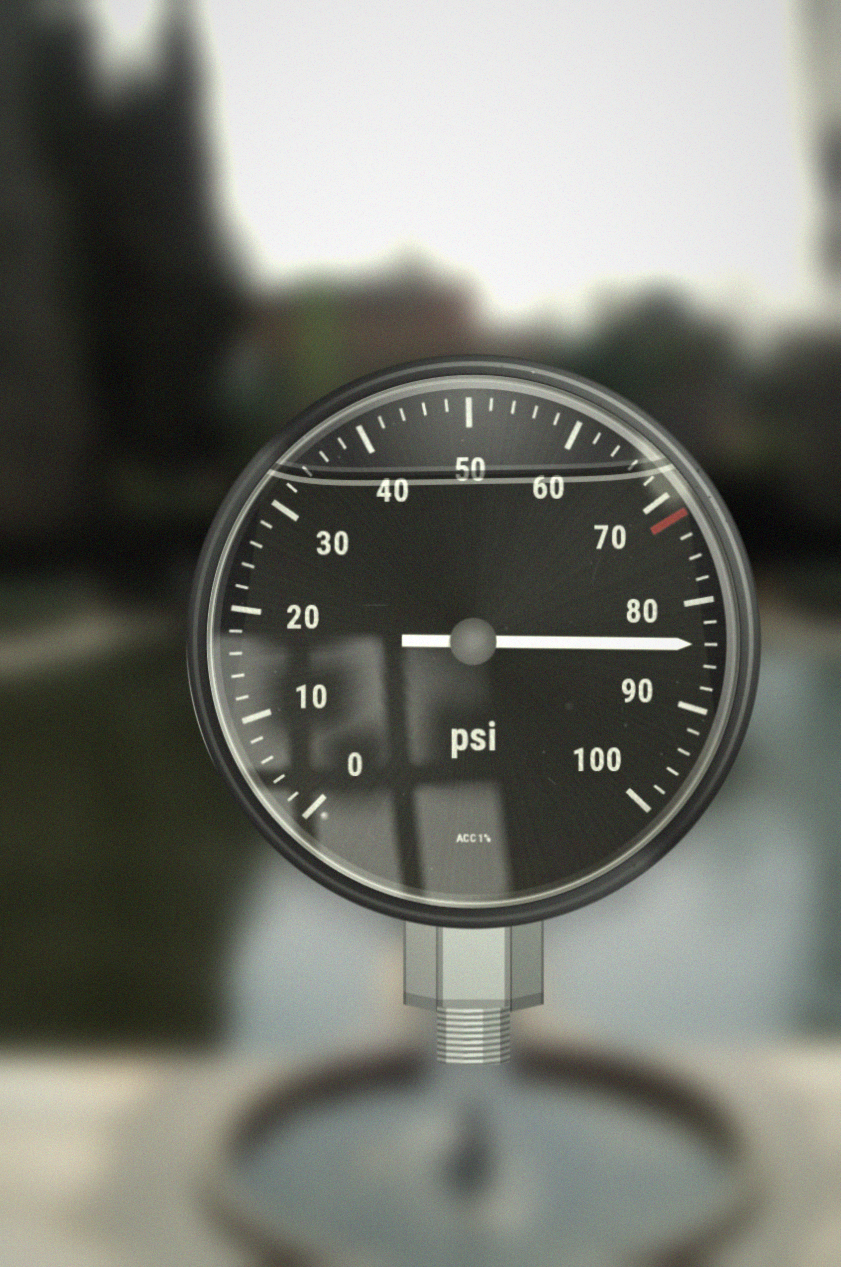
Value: 84,psi
